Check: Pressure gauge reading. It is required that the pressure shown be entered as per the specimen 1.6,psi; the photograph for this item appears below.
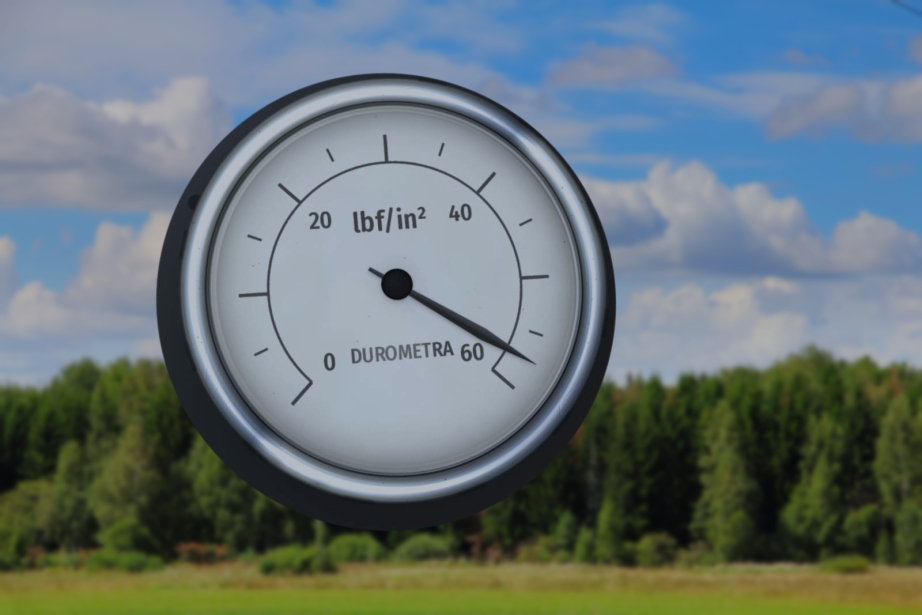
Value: 57.5,psi
